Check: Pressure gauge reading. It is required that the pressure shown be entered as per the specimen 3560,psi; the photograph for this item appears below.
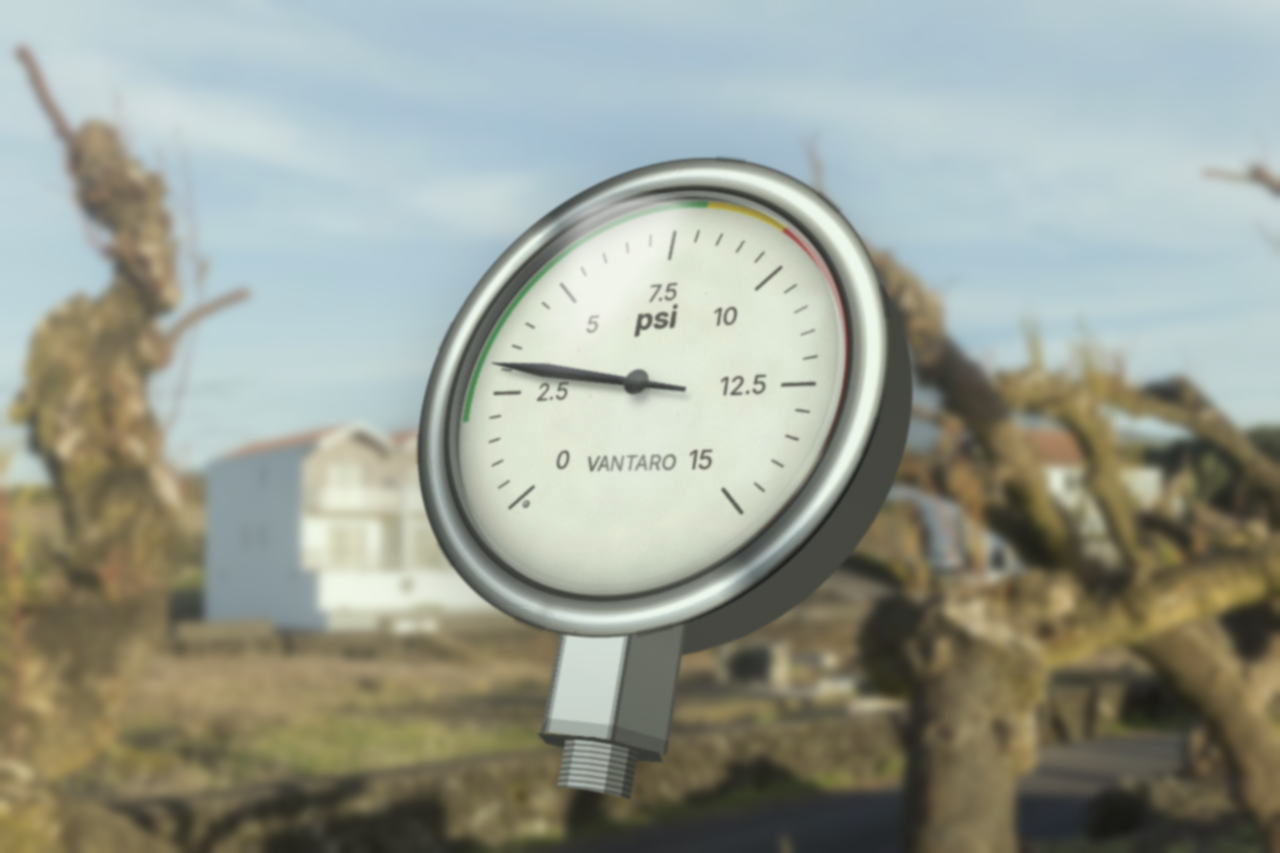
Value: 3,psi
